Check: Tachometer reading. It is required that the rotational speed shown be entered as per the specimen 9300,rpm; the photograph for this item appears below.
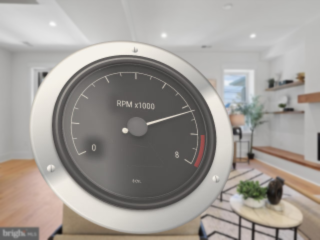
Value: 6250,rpm
